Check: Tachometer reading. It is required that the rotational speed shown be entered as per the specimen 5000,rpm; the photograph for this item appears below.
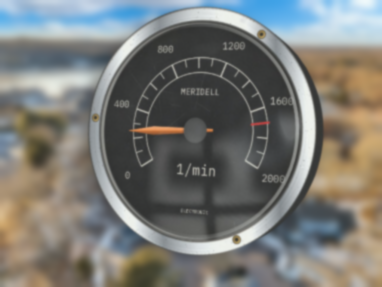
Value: 250,rpm
